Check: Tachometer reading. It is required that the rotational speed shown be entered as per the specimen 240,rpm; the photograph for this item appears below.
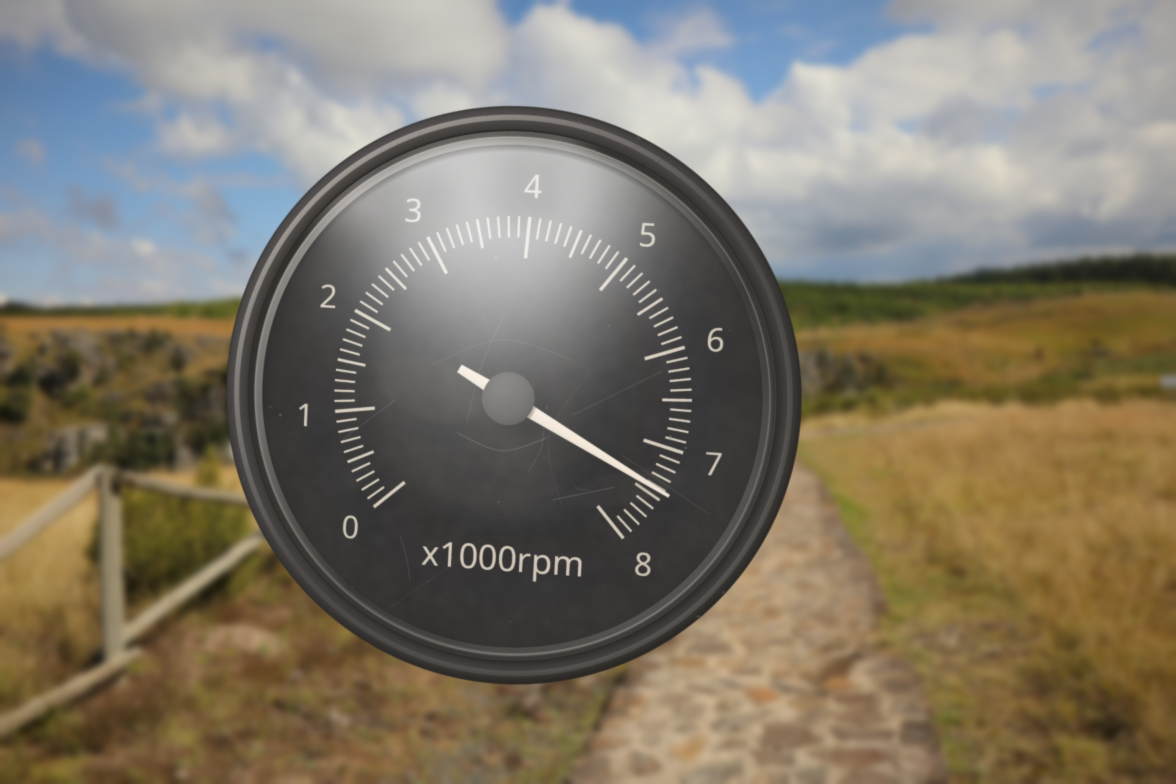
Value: 7400,rpm
